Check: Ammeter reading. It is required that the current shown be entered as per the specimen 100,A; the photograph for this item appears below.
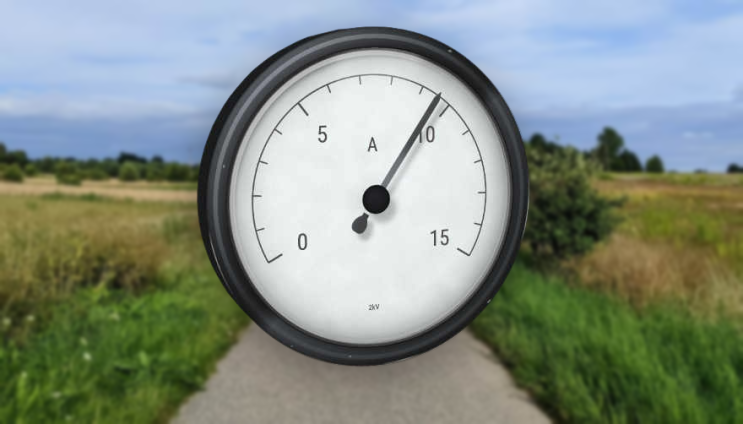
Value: 9.5,A
